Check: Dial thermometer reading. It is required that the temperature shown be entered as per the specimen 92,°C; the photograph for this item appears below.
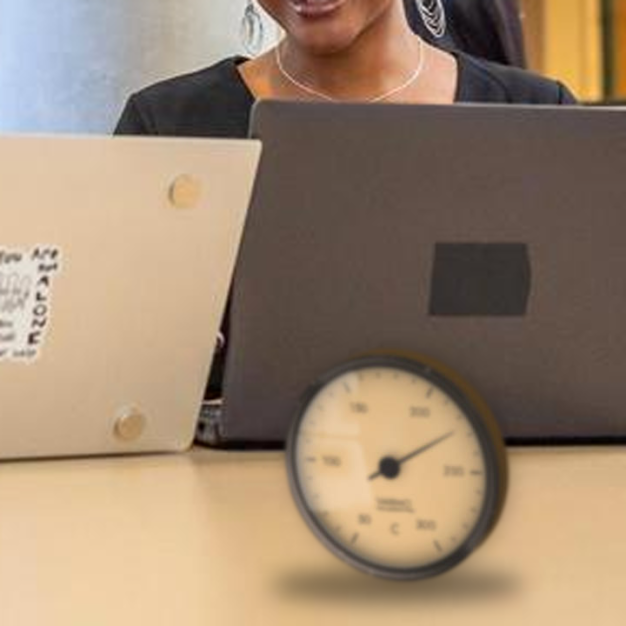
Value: 225,°C
